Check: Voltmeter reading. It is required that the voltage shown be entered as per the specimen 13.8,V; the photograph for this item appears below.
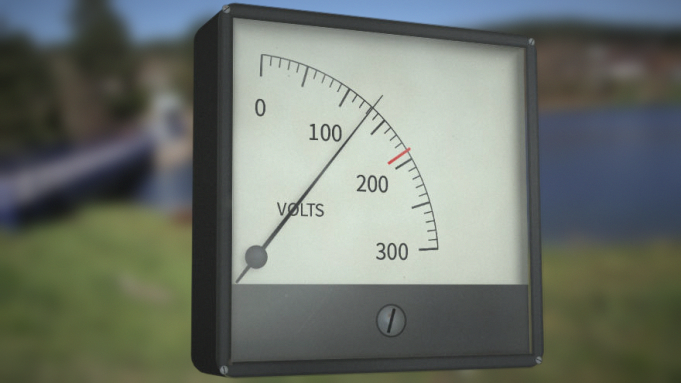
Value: 130,V
